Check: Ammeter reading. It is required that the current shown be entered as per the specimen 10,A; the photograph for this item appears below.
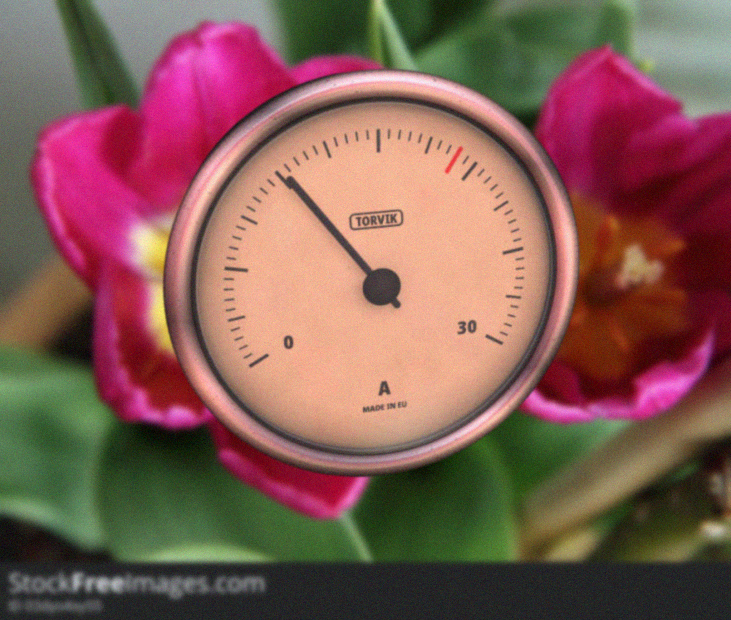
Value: 10.25,A
